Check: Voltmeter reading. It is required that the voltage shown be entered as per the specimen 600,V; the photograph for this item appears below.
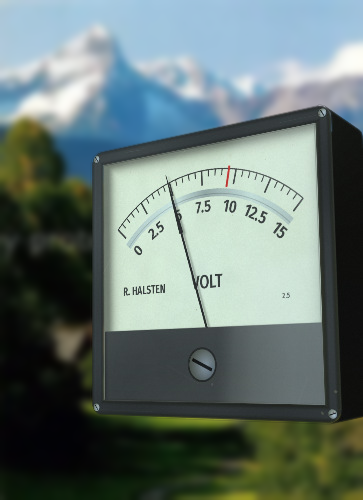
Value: 5,V
